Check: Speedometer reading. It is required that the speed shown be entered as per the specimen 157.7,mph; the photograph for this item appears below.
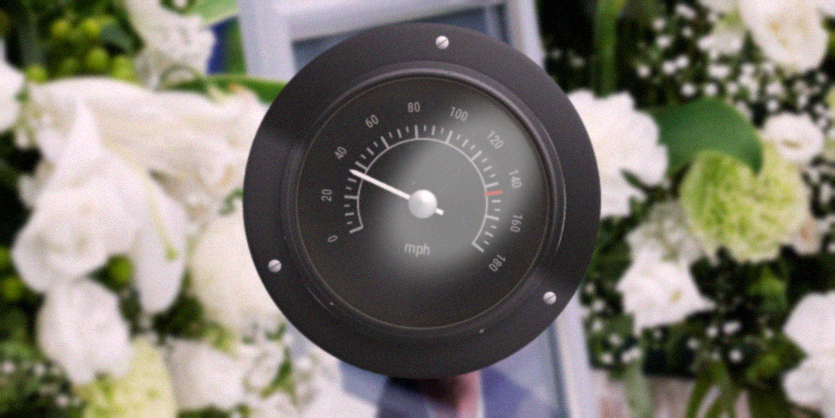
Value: 35,mph
